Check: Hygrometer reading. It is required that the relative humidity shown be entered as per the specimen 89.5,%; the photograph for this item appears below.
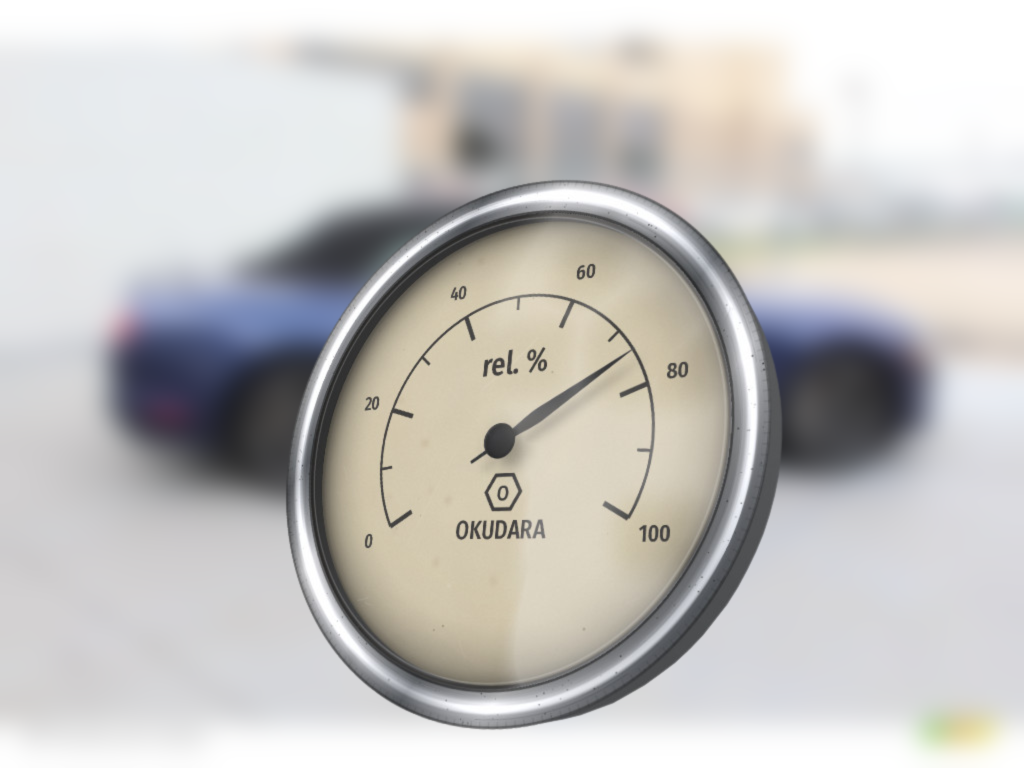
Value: 75,%
